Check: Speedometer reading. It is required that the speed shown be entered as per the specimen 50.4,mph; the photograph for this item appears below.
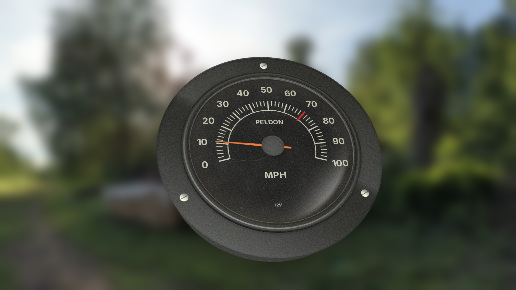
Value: 10,mph
